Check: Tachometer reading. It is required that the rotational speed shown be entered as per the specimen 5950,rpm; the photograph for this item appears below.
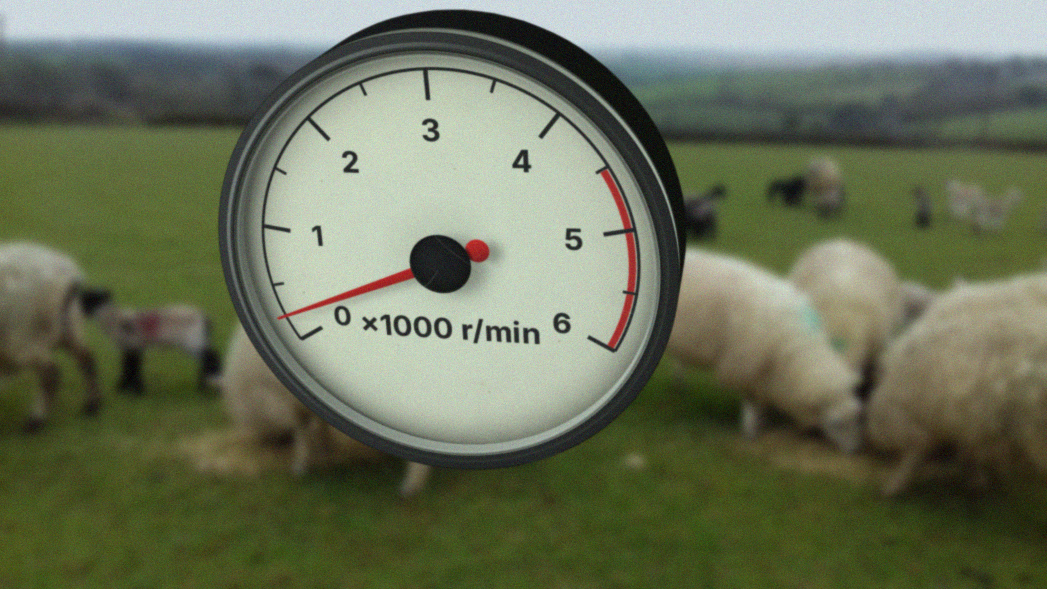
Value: 250,rpm
